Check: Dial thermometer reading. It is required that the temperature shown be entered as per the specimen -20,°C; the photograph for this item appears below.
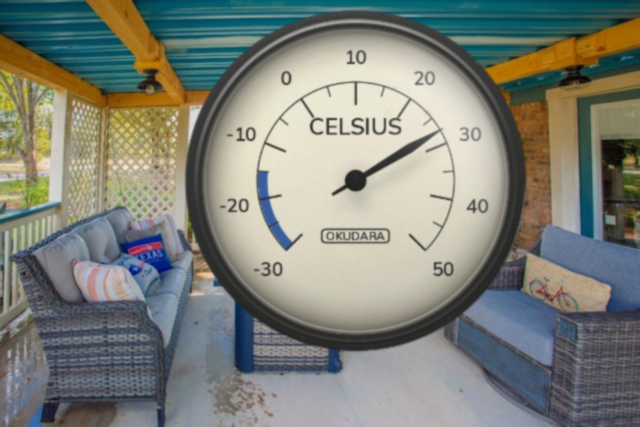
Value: 27.5,°C
